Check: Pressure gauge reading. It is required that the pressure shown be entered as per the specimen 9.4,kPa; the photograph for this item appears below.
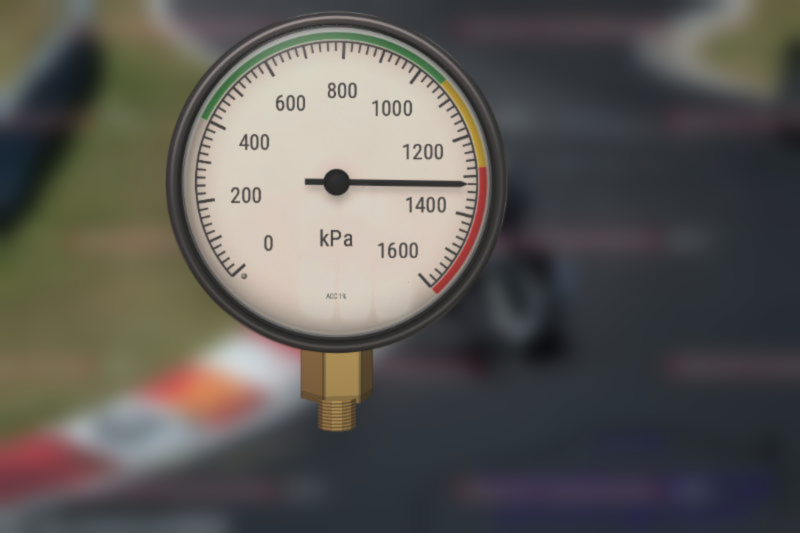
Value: 1320,kPa
